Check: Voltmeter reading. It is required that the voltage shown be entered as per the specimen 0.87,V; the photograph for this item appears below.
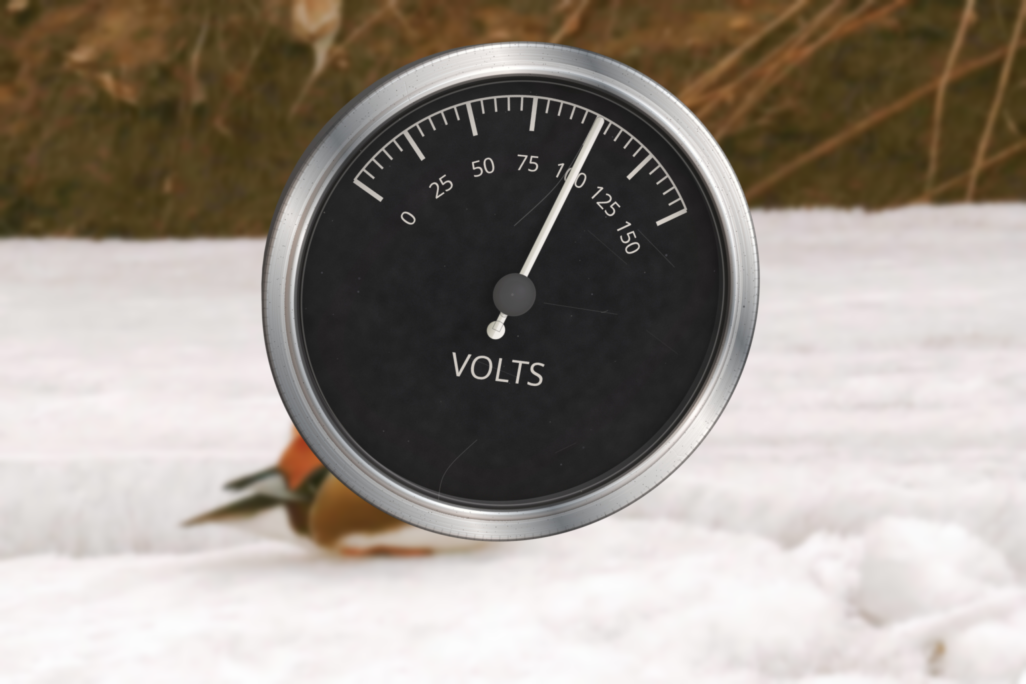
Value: 100,V
